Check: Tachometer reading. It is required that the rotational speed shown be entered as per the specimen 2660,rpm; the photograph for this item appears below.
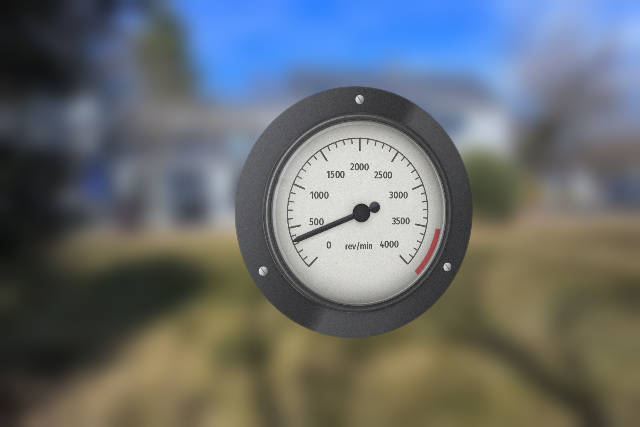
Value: 350,rpm
